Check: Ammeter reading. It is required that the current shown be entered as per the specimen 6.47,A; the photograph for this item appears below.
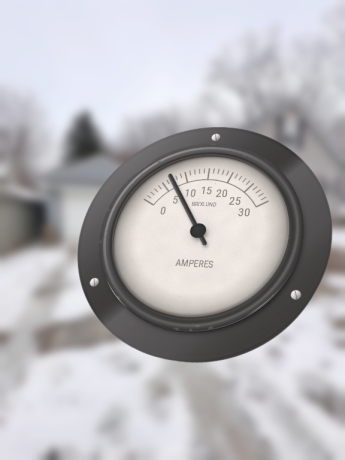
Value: 7,A
